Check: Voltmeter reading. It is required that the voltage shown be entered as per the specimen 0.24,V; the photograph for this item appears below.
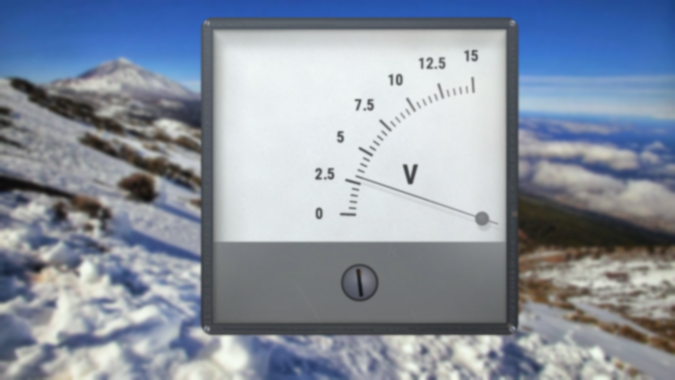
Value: 3,V
